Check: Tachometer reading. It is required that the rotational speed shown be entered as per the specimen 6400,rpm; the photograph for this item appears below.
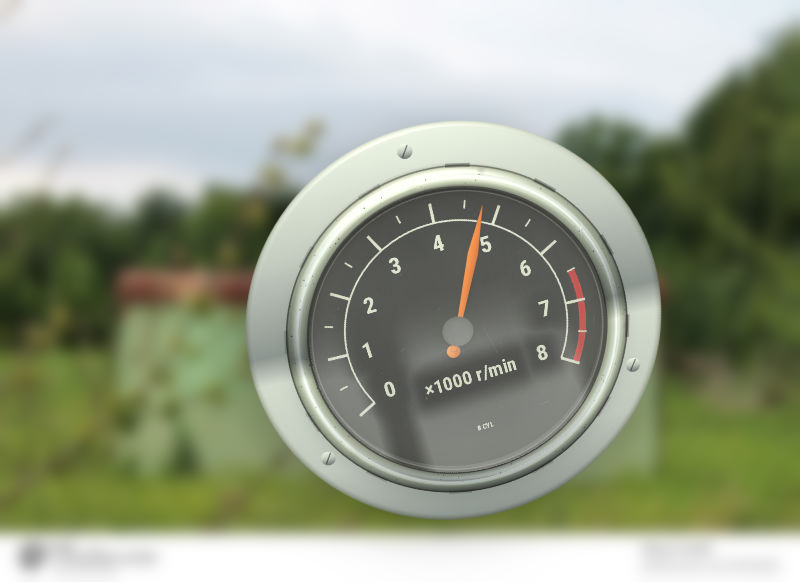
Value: 4750,rpm
